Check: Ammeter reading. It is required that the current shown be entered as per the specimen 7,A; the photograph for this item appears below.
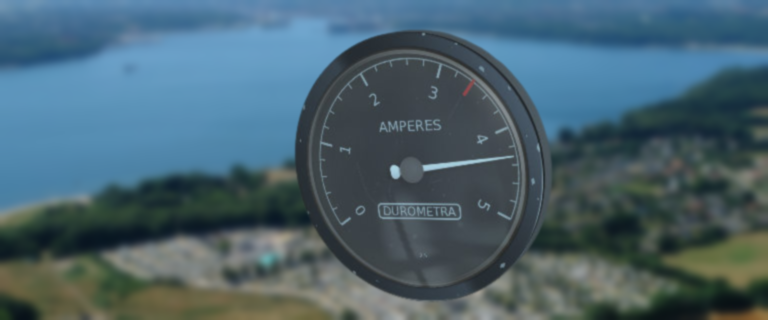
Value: 4.3,A
